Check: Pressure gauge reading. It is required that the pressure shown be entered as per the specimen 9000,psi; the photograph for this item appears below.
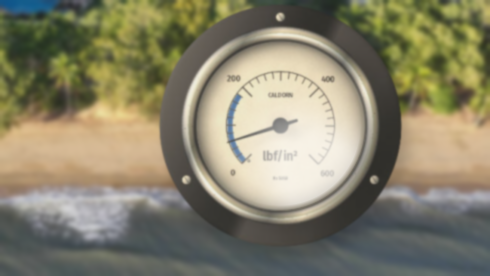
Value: 60,psi
